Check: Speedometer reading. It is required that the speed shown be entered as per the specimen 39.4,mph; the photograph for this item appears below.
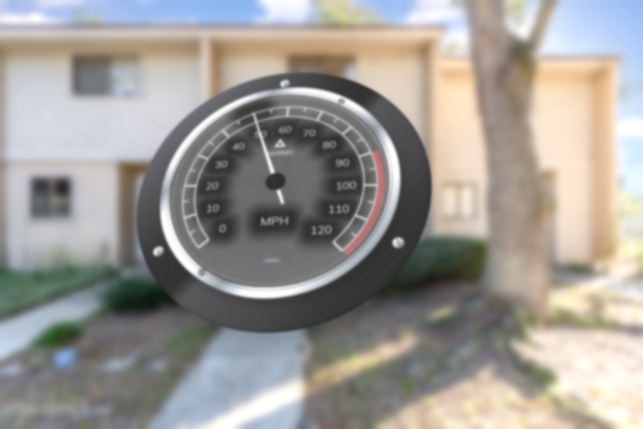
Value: 50,mph
